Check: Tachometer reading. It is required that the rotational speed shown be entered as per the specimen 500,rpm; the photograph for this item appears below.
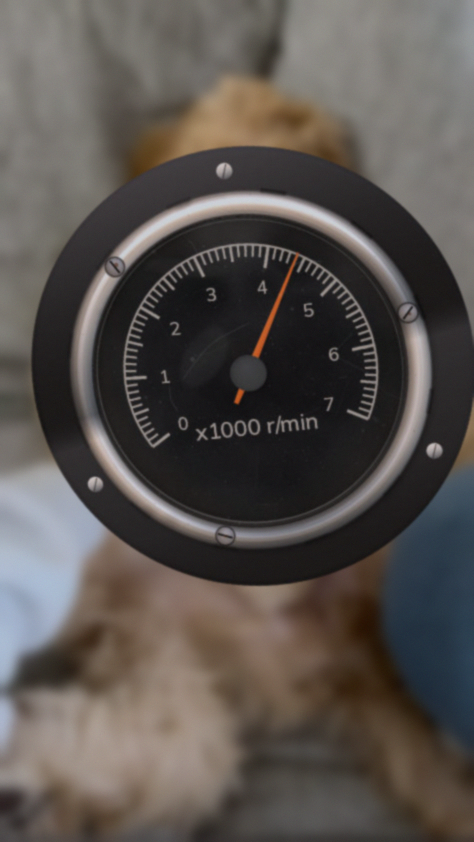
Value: 4400,rpm
